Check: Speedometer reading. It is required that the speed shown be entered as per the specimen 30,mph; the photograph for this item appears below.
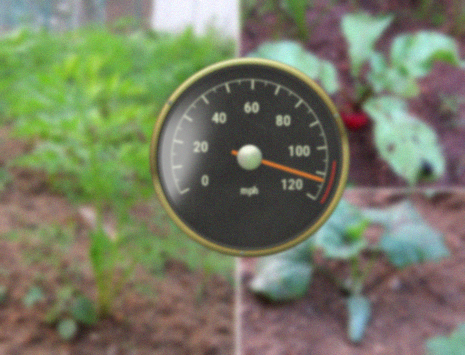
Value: 112.5,mph
